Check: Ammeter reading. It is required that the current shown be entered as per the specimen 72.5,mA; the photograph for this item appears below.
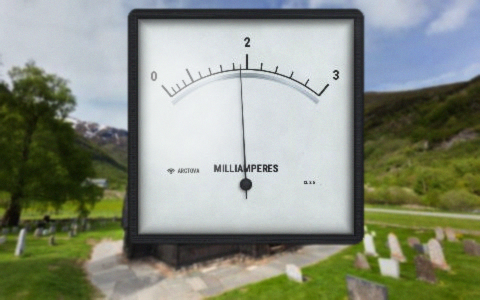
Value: 1.9,mA
